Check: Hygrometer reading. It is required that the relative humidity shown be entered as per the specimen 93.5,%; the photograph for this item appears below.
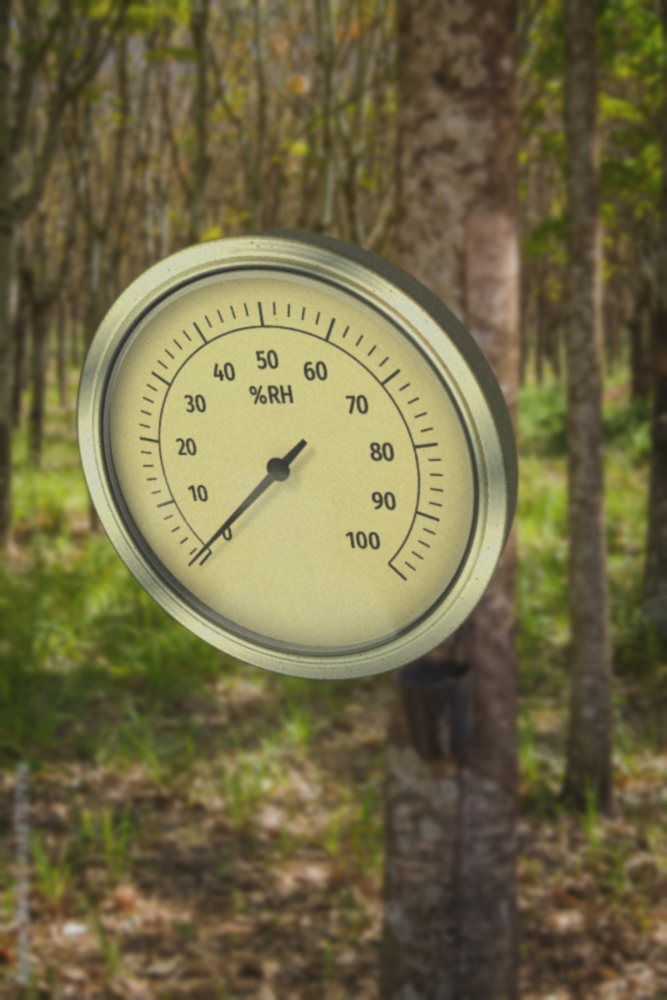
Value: 1,%
